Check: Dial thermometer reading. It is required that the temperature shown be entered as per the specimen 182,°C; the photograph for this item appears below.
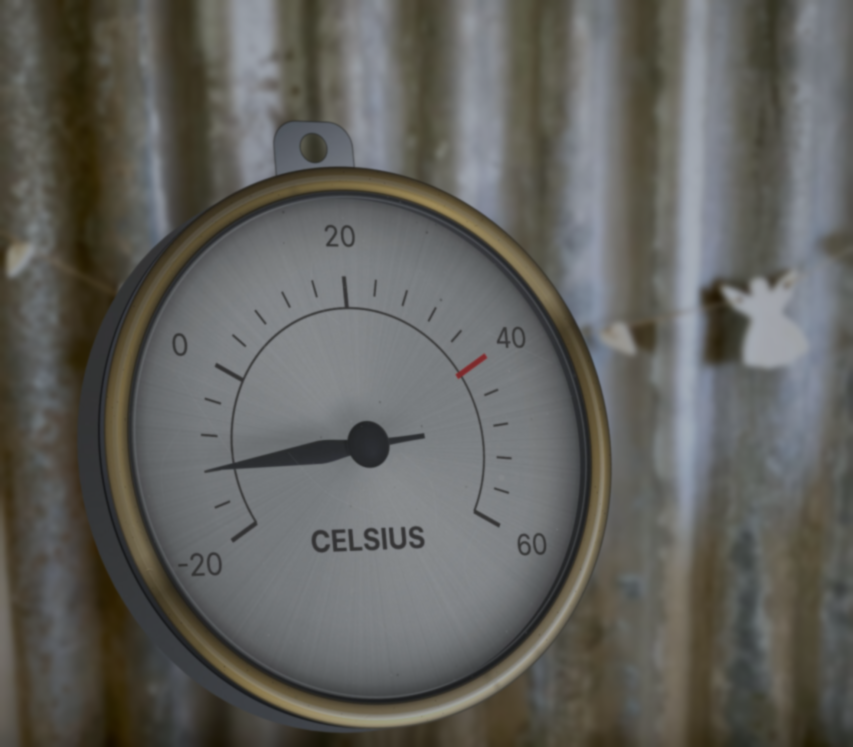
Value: -12,°C
